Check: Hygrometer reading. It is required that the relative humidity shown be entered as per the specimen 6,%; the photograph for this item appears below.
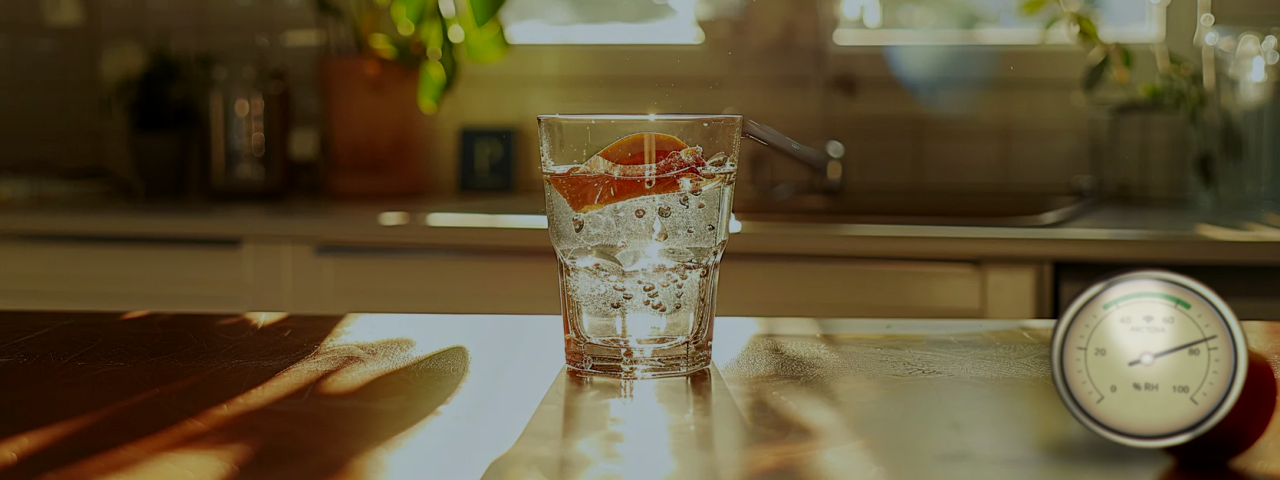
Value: 76,%
